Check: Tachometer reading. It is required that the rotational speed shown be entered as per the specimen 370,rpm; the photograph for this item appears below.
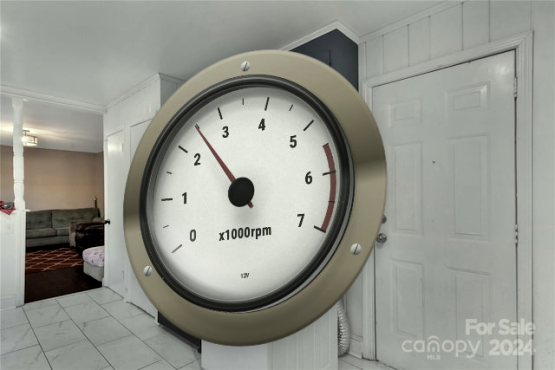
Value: 2500,rpm
